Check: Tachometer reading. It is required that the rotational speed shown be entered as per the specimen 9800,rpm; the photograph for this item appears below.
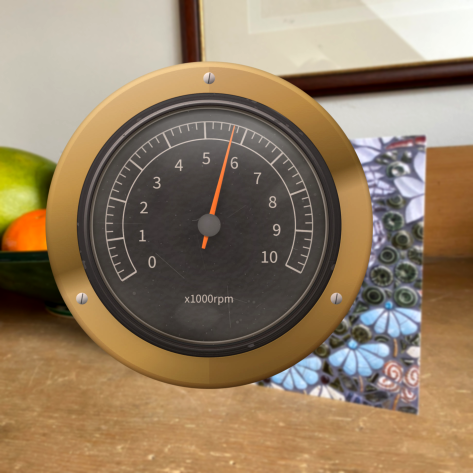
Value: 5700,rpm
